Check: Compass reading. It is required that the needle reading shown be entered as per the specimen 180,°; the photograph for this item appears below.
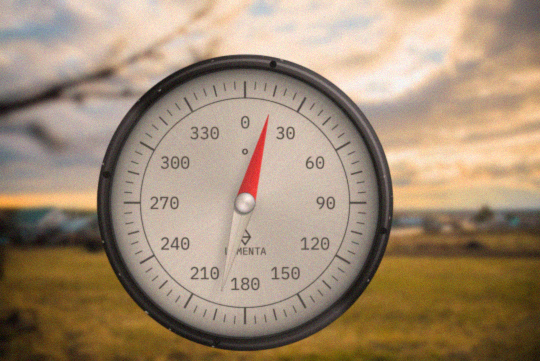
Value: 15,°
